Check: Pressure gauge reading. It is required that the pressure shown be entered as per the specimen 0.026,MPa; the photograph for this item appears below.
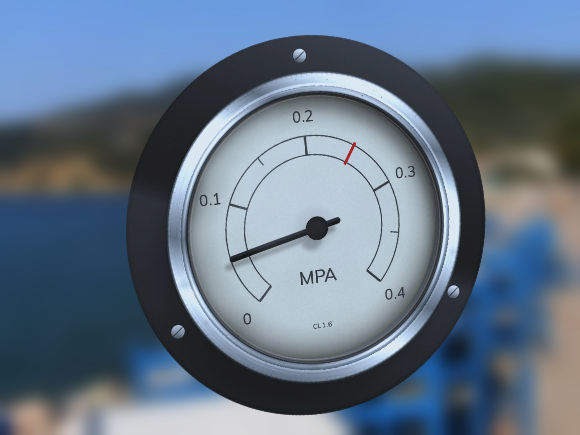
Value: 0.05,MPa
